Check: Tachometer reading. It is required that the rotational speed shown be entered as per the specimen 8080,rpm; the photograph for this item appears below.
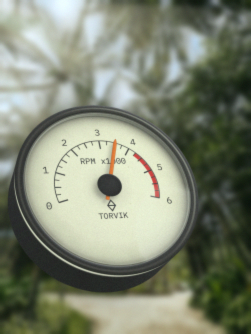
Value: 3500,rpm
